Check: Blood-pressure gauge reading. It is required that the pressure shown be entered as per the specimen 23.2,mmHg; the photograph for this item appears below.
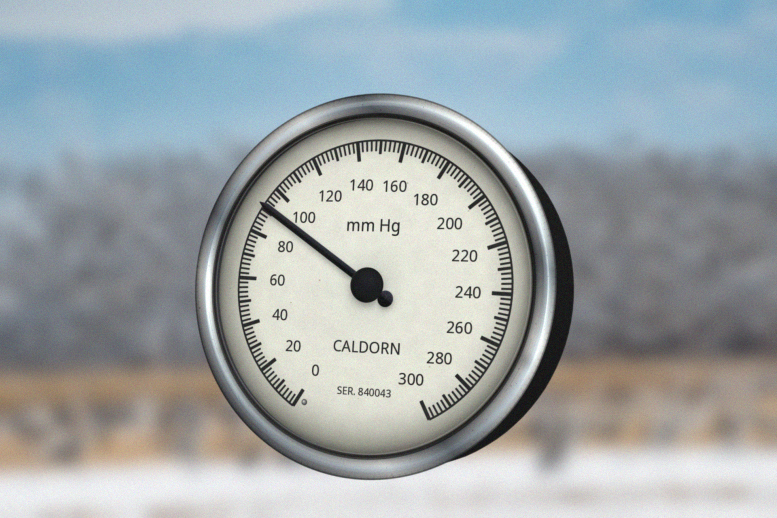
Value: 92,mmHg
